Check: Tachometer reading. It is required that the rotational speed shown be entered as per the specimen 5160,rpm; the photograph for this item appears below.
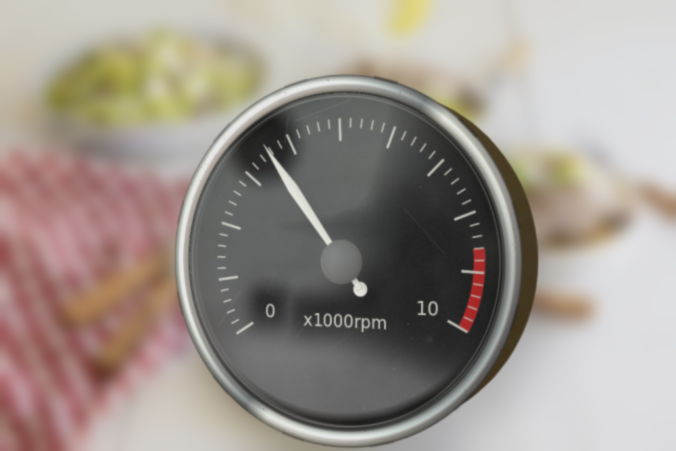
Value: 3600,rpm
